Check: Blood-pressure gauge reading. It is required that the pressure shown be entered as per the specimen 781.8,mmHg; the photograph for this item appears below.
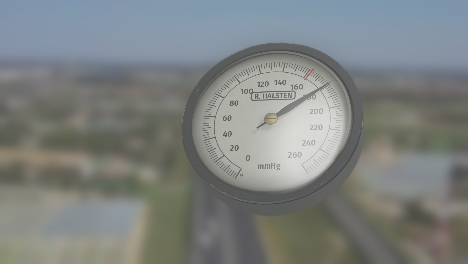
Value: 180,mmHg
